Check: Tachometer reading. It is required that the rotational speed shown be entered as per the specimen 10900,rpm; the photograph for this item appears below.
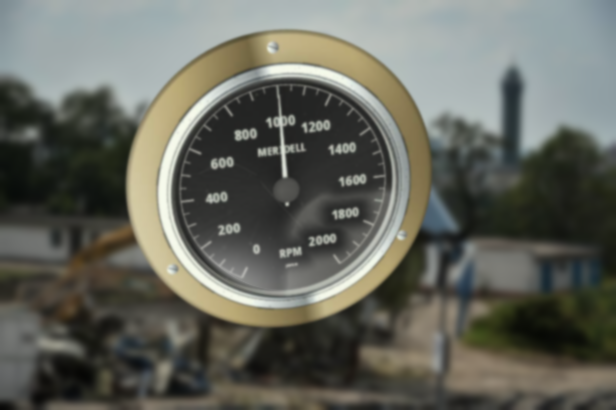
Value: 1000,rpm
